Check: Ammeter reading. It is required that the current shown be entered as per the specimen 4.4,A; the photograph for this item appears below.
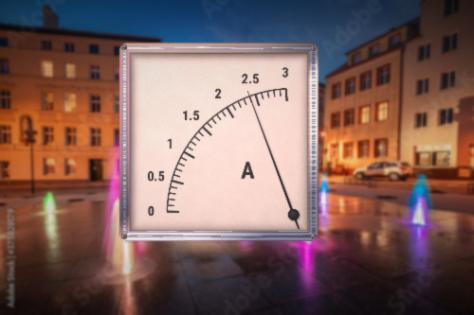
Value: 2.4,A
